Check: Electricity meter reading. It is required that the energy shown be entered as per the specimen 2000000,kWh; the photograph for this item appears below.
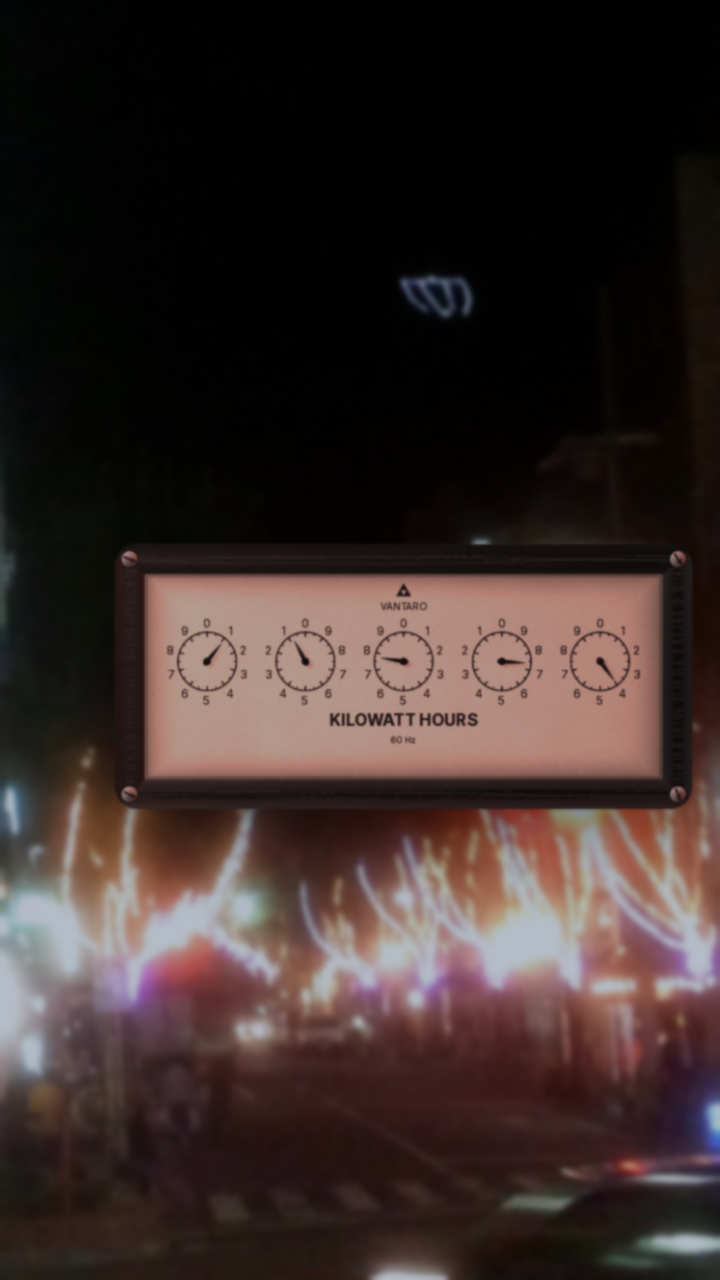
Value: 10774,kWh
